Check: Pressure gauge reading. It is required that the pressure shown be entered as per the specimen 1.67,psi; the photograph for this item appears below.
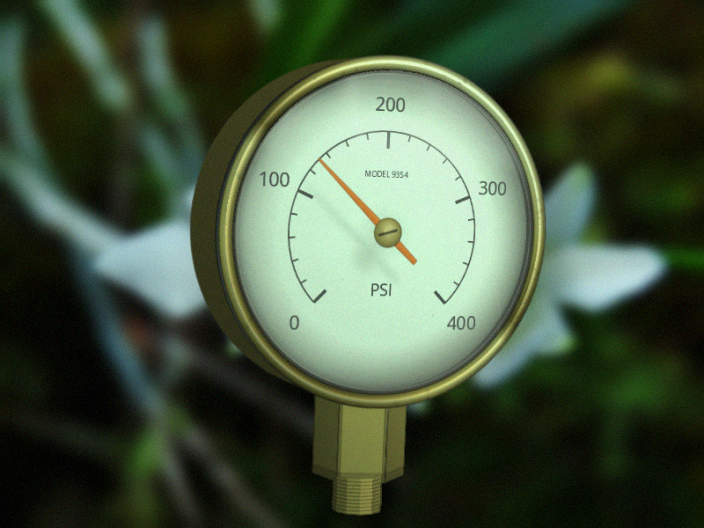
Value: 130,psi
